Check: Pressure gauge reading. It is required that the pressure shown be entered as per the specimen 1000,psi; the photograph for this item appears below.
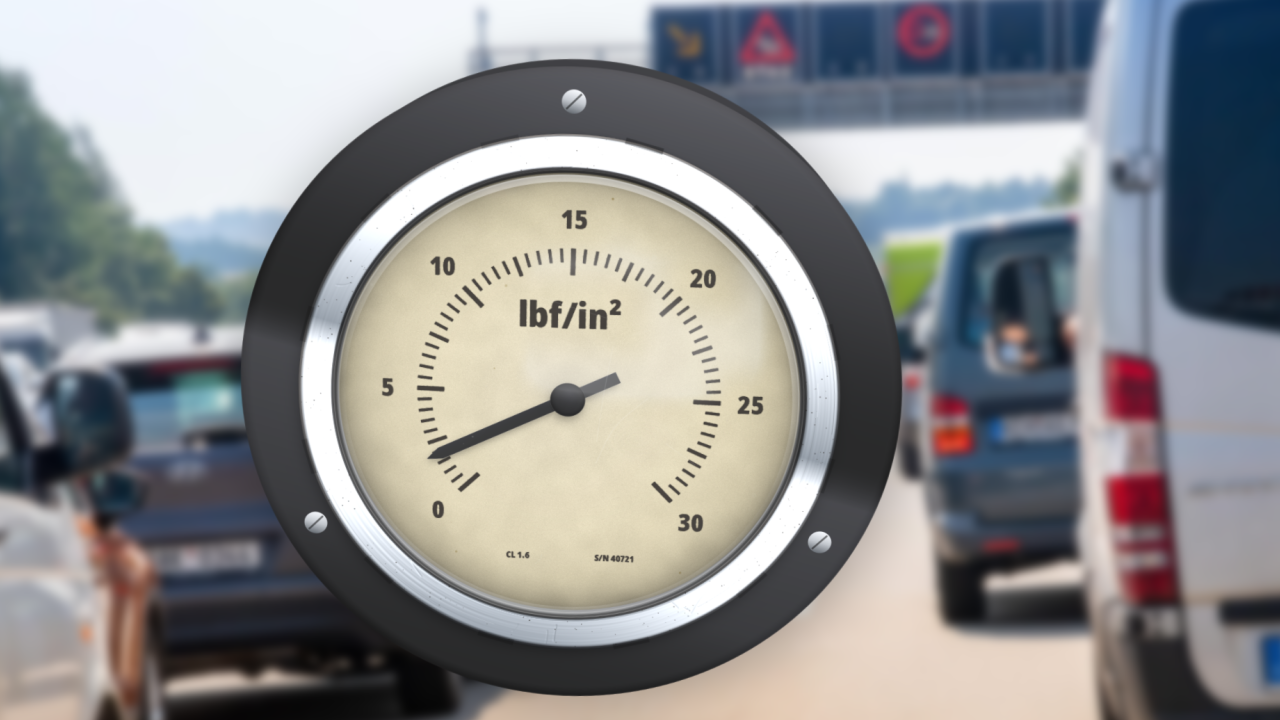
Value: 2,psi
